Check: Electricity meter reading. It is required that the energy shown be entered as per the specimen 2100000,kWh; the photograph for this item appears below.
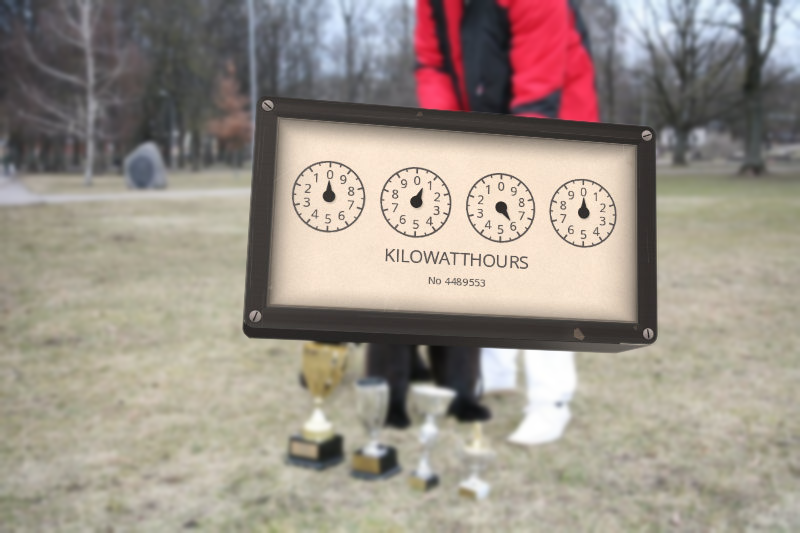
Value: 60,kWh
